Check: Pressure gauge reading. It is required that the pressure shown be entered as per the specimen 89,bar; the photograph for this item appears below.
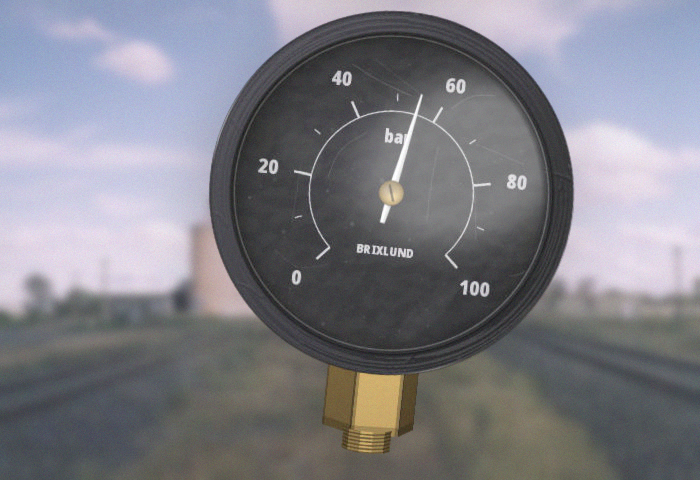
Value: 55,bar
